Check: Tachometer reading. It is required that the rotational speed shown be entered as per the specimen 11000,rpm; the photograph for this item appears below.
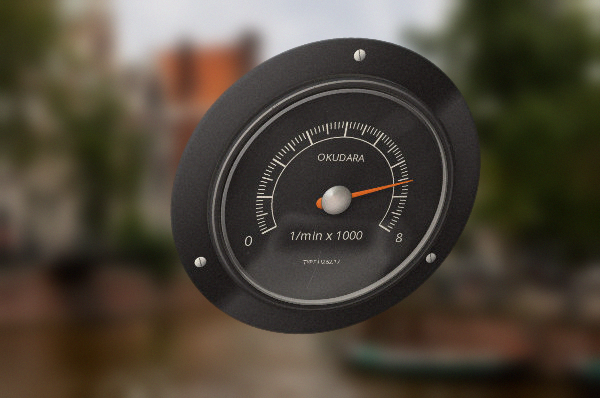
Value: 6500,rpm
